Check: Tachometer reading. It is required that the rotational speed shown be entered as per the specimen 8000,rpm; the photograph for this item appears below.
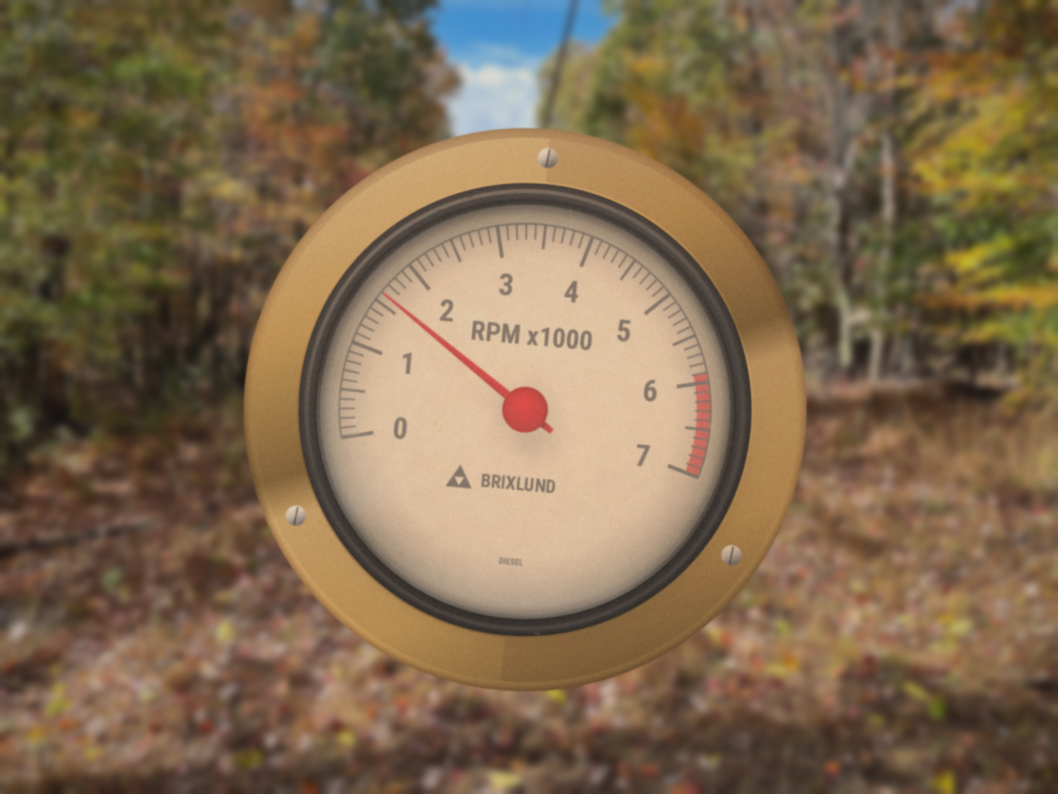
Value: 1600,rpm
